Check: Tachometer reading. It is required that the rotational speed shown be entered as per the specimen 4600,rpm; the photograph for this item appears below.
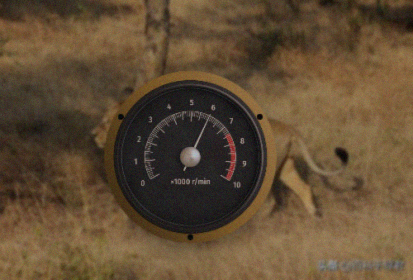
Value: 6000,rpm
